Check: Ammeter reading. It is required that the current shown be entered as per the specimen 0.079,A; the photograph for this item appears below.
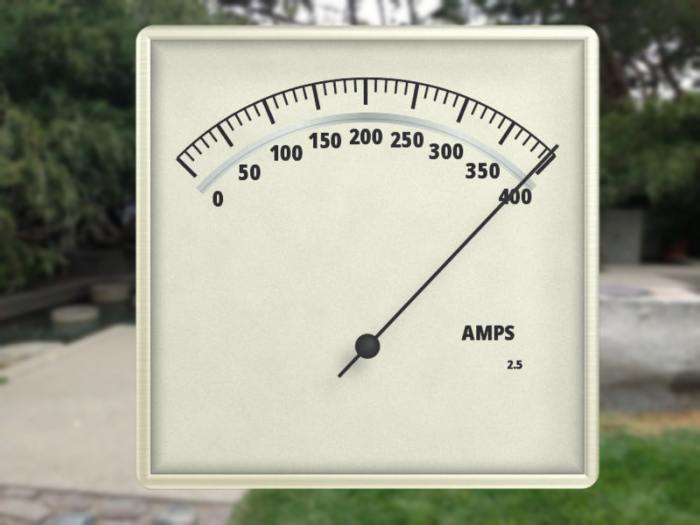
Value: 395,A
